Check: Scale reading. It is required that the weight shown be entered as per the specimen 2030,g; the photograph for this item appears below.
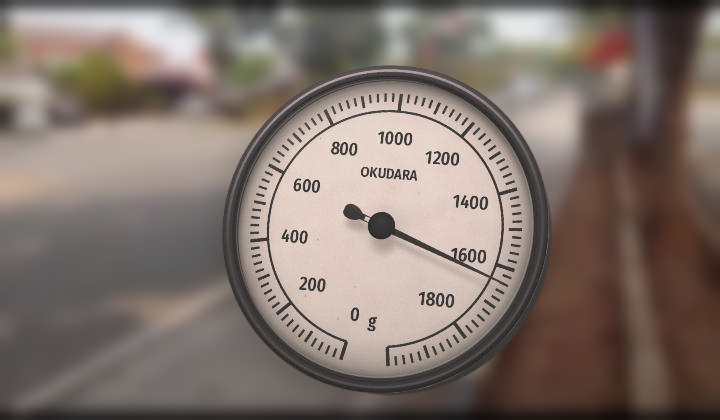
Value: 1640,g
